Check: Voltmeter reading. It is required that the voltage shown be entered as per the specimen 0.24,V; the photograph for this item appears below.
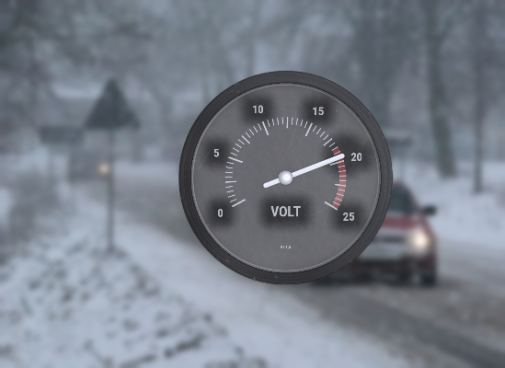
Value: 19.5,V
